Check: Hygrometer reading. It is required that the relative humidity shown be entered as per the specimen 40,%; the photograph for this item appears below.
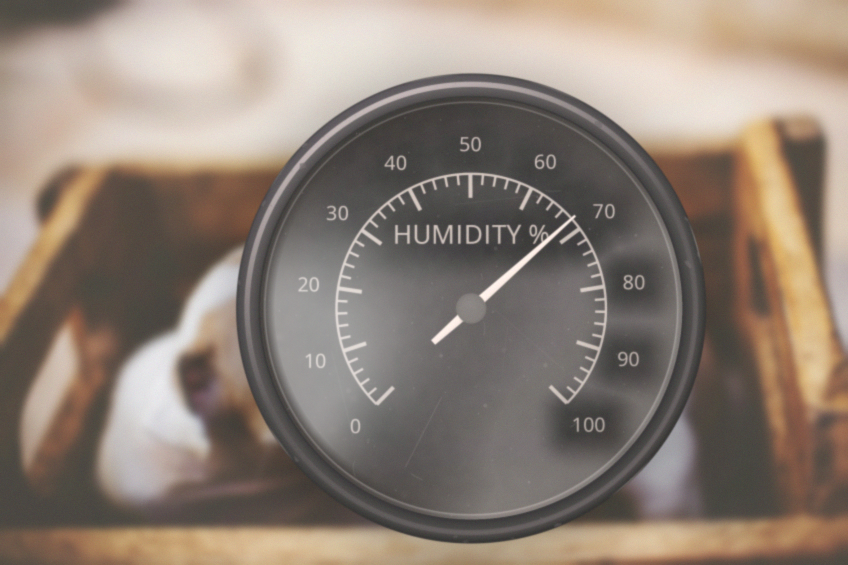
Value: 68,%
